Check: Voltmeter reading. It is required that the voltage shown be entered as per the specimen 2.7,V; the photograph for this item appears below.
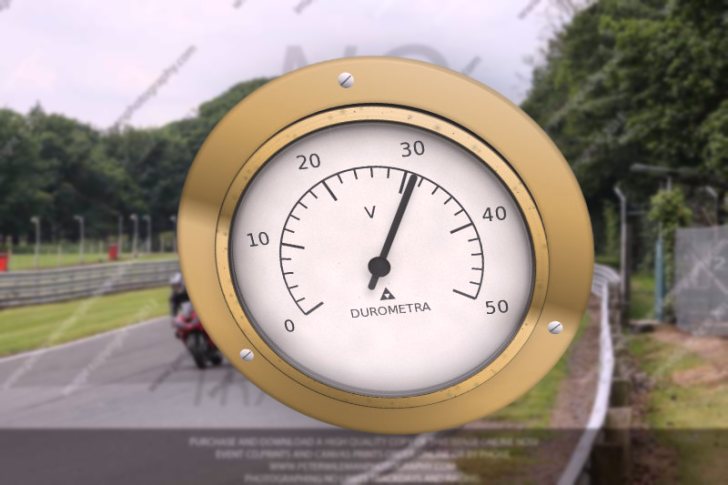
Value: 31,V
